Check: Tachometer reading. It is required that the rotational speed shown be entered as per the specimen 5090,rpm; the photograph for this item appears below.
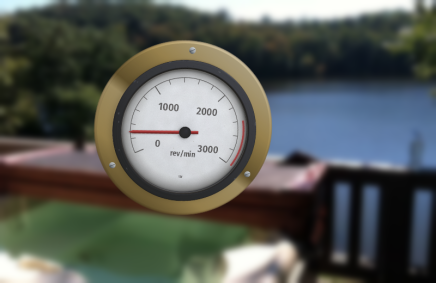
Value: 300,rpm
